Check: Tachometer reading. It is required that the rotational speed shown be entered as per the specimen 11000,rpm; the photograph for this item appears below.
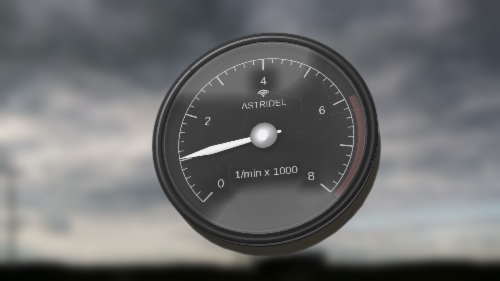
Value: 1000,rpm
